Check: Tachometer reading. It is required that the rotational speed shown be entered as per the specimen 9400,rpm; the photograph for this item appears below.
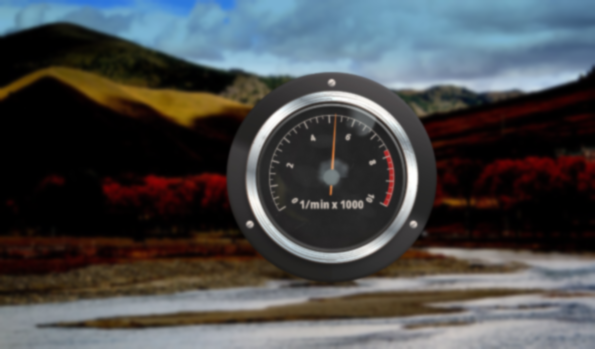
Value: 5250,rpm
